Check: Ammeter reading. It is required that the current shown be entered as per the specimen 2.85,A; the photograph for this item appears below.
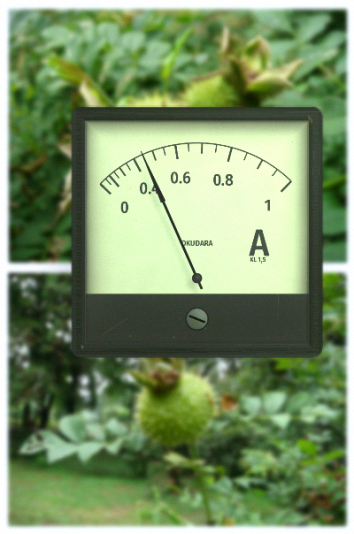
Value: 0.45,A
